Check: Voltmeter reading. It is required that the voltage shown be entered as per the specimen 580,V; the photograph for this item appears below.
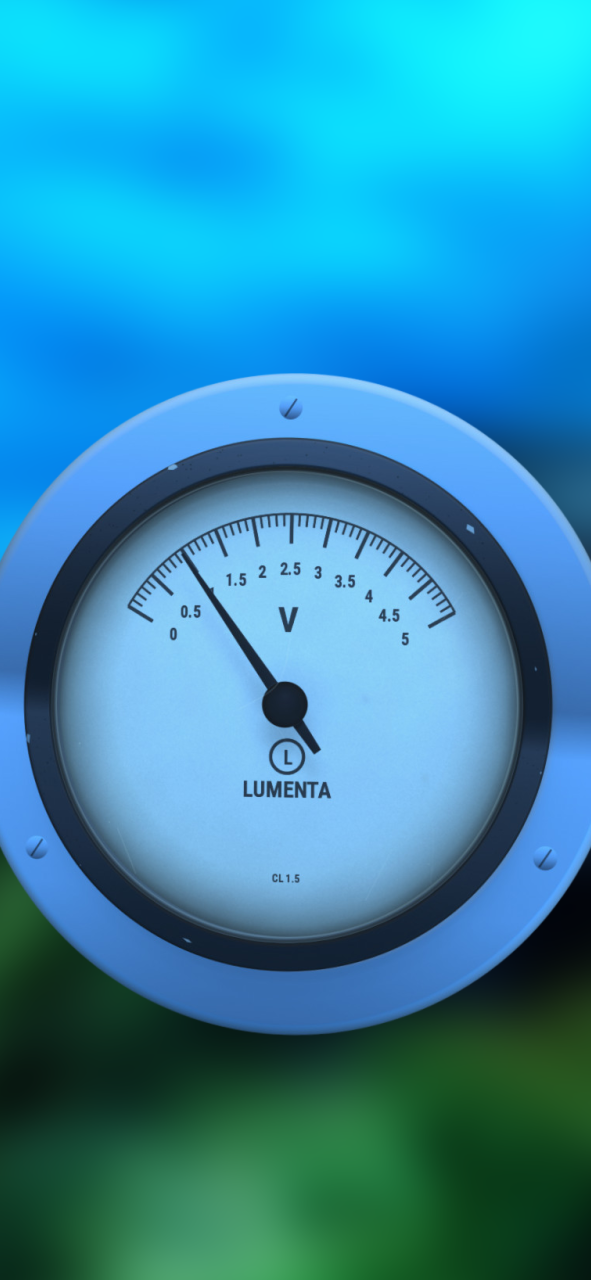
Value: 1,V
